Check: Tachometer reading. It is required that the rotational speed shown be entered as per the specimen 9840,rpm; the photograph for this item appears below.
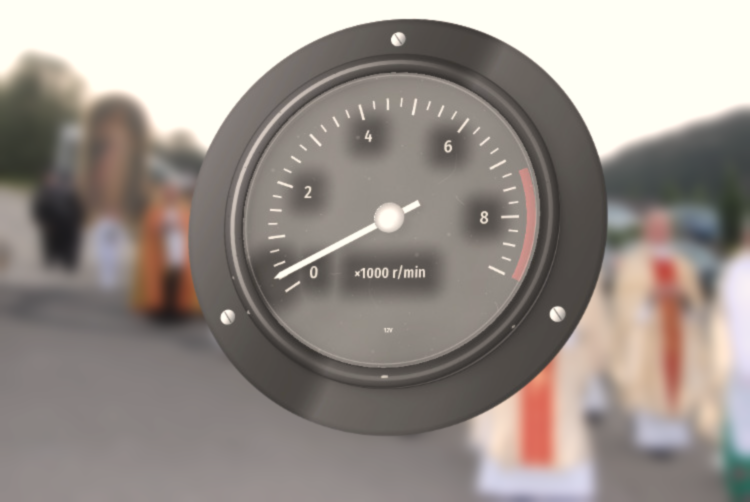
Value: 250,rpm
